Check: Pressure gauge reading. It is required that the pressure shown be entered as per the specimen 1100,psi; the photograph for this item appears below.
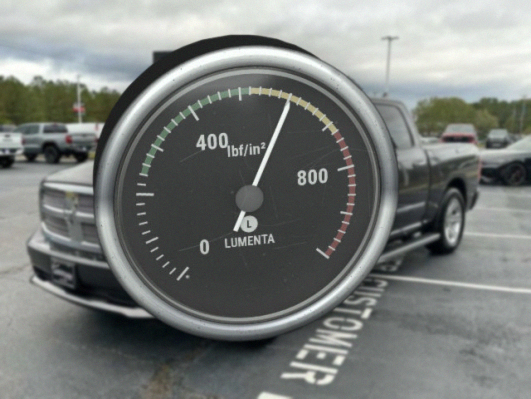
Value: 600,psi
